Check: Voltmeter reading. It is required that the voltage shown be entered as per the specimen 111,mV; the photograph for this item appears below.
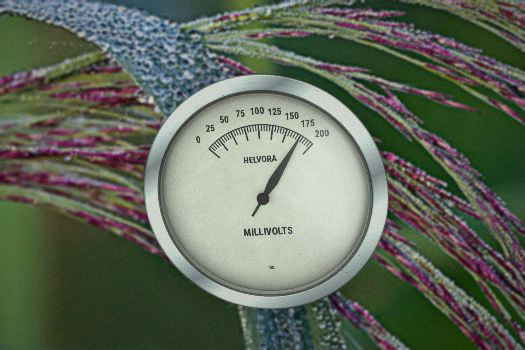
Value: 175,mV
